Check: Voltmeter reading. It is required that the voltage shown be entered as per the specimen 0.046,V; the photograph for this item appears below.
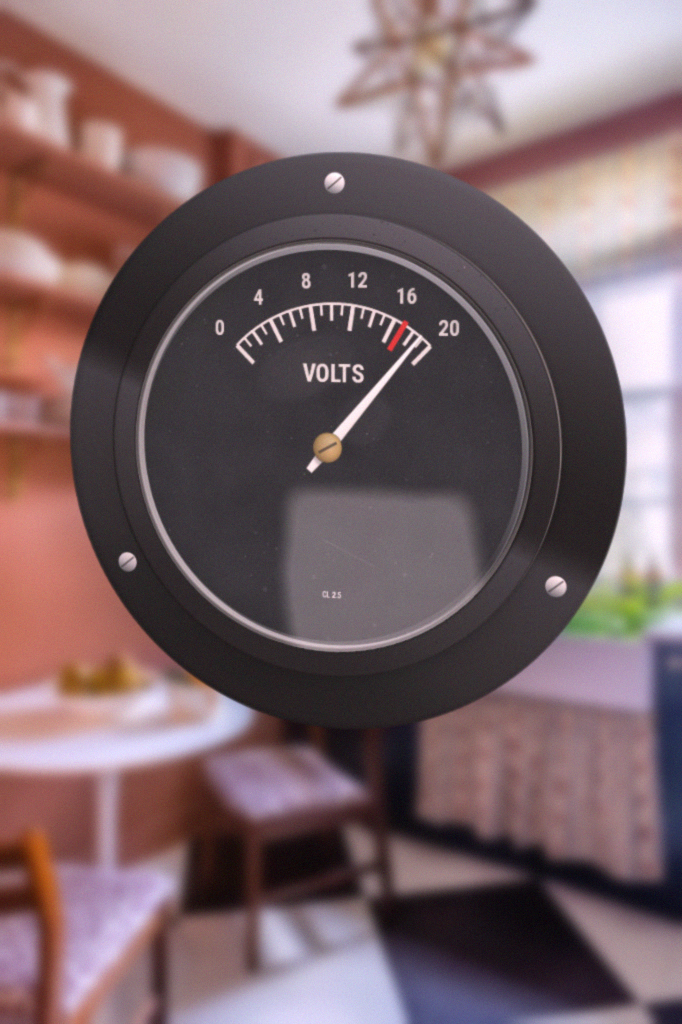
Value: 19,V
